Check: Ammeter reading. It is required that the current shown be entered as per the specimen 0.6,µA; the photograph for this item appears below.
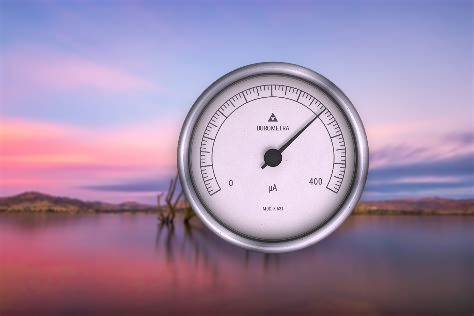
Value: 280,µA
